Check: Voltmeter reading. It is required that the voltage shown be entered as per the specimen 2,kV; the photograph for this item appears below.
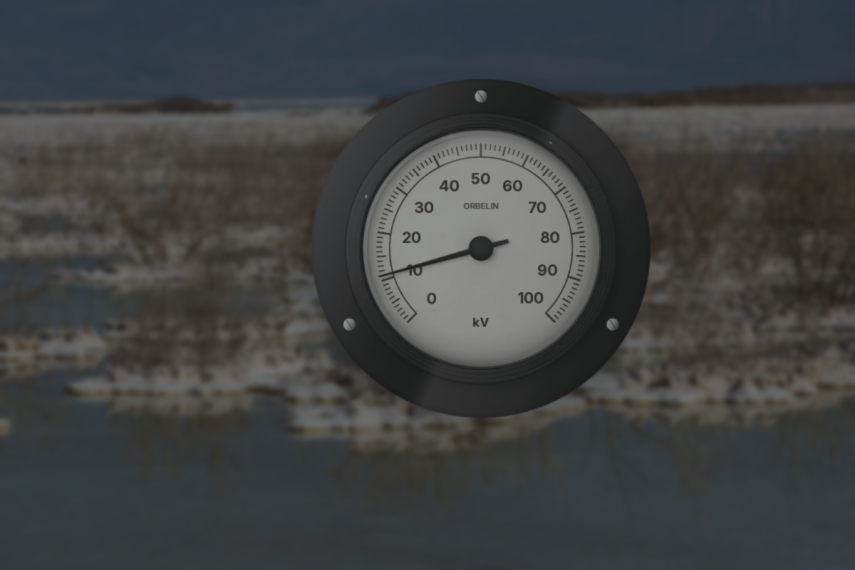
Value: 11,kV
